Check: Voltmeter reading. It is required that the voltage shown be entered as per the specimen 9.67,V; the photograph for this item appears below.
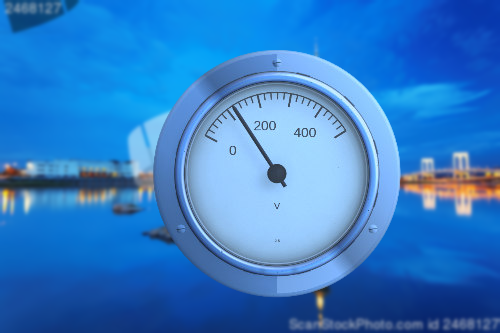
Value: 120,V
